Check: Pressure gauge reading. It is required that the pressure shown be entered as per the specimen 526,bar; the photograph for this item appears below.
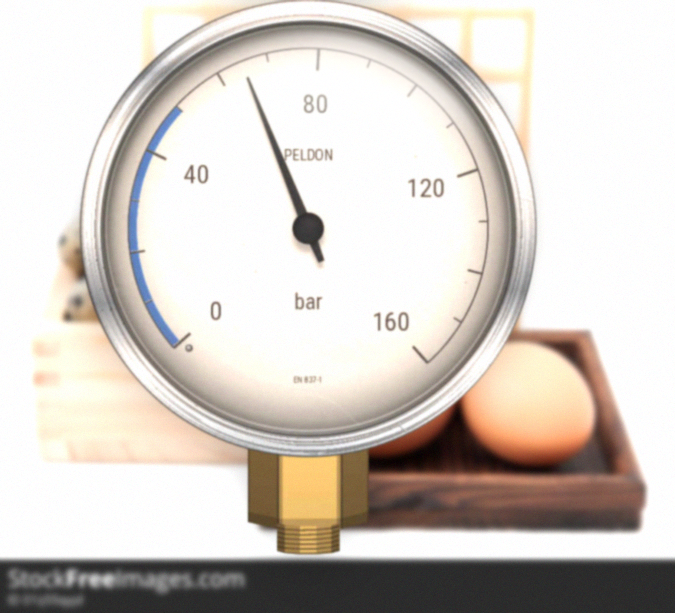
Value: 65,bar
